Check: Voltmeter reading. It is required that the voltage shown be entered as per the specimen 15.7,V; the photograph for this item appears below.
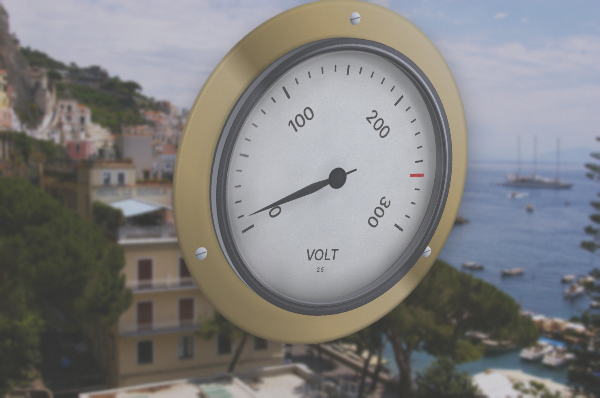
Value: 10,V
